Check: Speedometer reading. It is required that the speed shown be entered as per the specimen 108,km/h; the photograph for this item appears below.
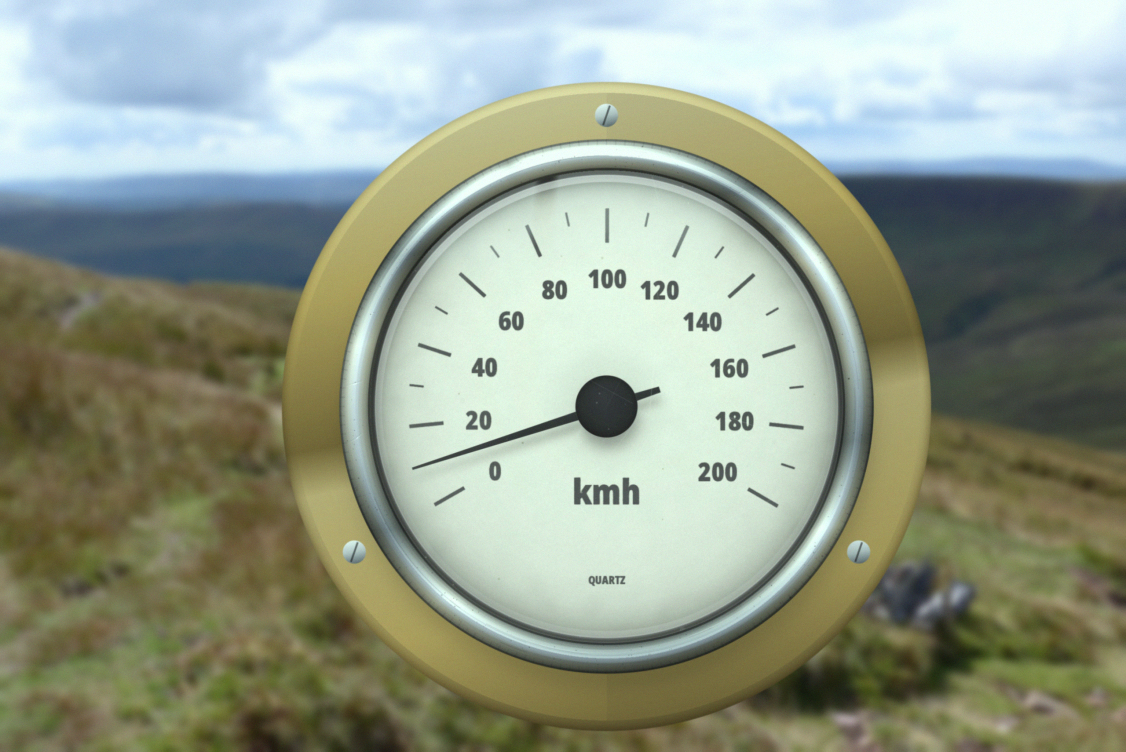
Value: 10,km/h
